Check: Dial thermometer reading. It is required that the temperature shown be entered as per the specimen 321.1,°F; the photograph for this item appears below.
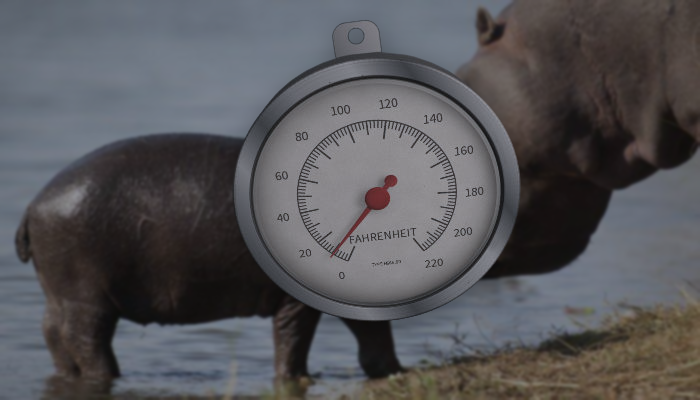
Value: 10,°F
